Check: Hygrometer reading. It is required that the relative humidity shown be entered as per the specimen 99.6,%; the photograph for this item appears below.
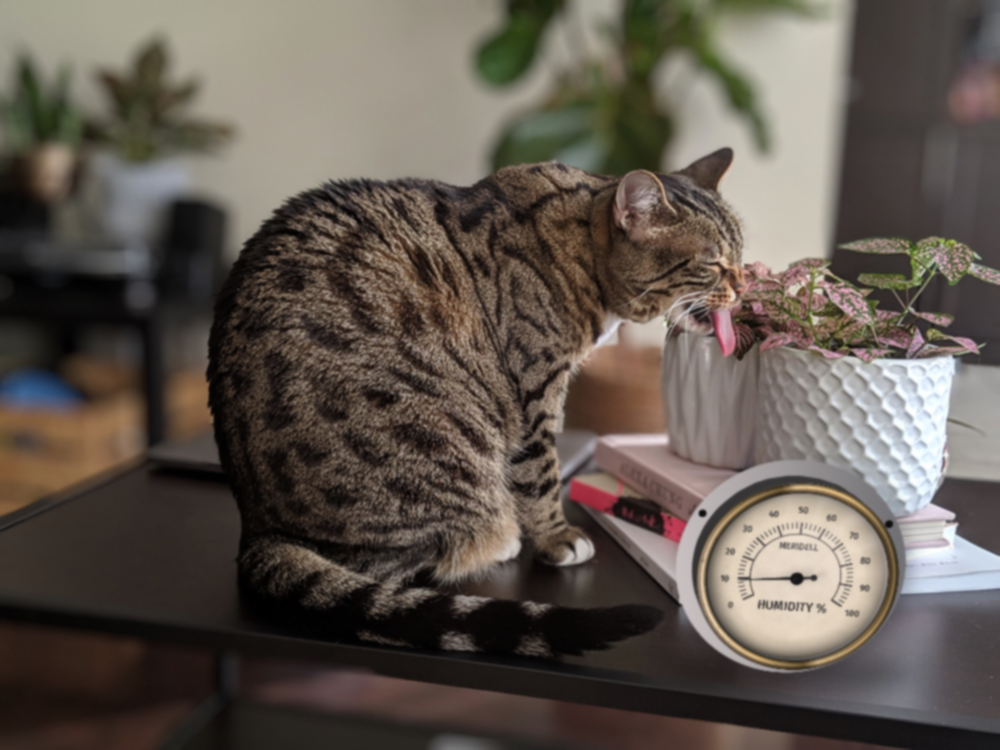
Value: 10,%
